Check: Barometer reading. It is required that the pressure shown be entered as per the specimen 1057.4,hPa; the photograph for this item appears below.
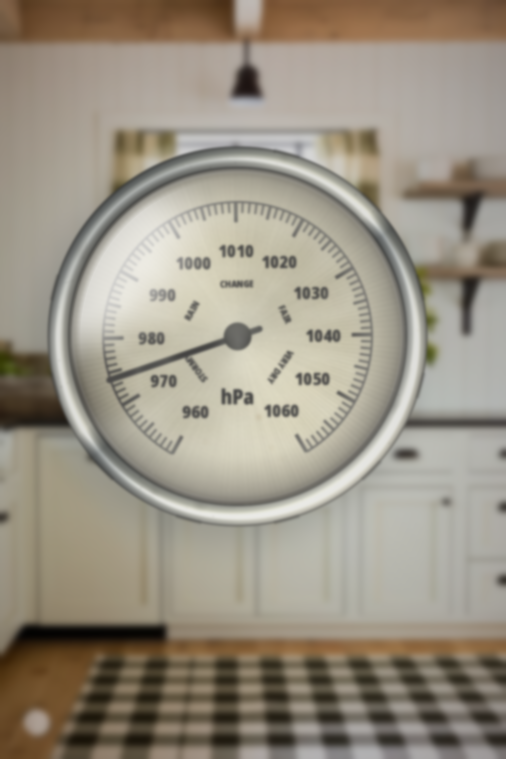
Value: 974,hPa
